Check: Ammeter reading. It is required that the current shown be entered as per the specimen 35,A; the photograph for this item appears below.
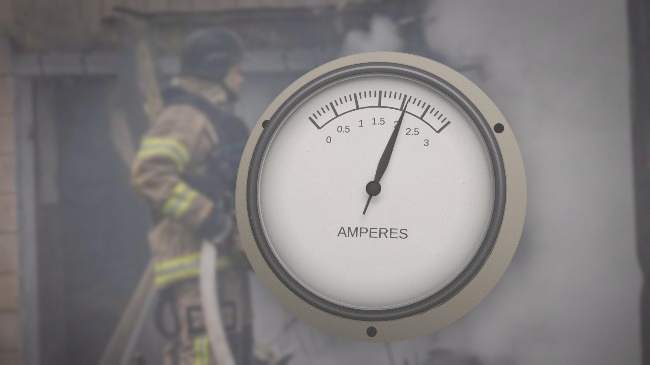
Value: 2.1,A
